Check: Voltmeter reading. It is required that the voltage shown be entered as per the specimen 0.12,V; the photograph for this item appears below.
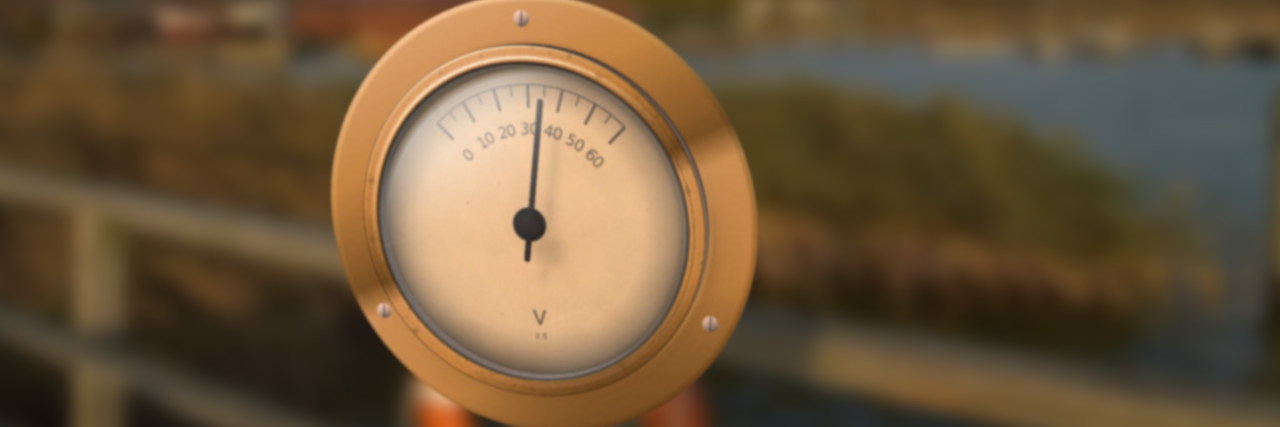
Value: 35,V
